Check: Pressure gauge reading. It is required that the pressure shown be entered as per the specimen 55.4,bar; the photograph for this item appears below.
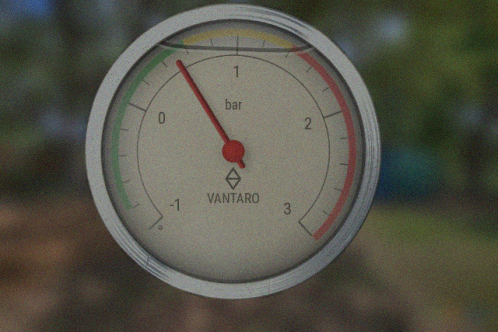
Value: 0.5,bar
